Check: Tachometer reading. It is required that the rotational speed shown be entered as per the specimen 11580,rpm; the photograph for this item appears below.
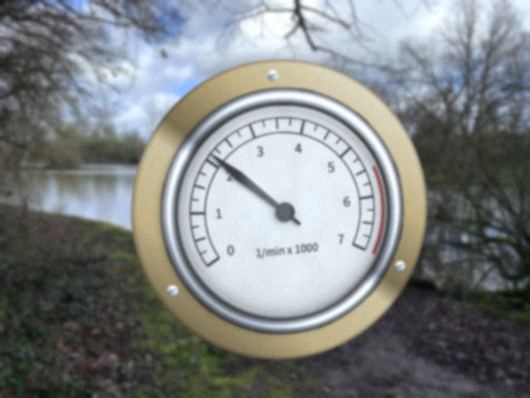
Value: 2125,rpm
